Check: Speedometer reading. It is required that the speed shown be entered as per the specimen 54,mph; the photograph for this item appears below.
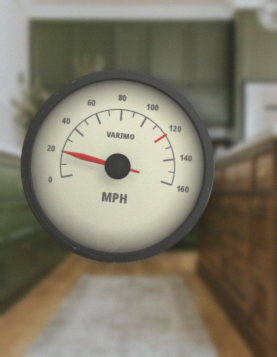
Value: 20,mph
